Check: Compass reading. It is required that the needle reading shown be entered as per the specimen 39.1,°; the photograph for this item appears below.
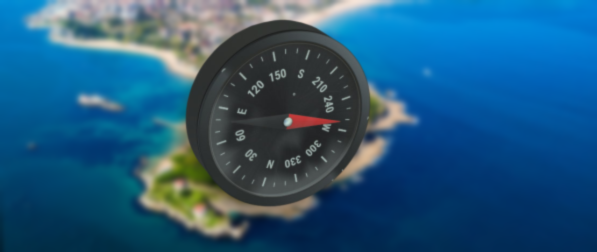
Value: 260,°
